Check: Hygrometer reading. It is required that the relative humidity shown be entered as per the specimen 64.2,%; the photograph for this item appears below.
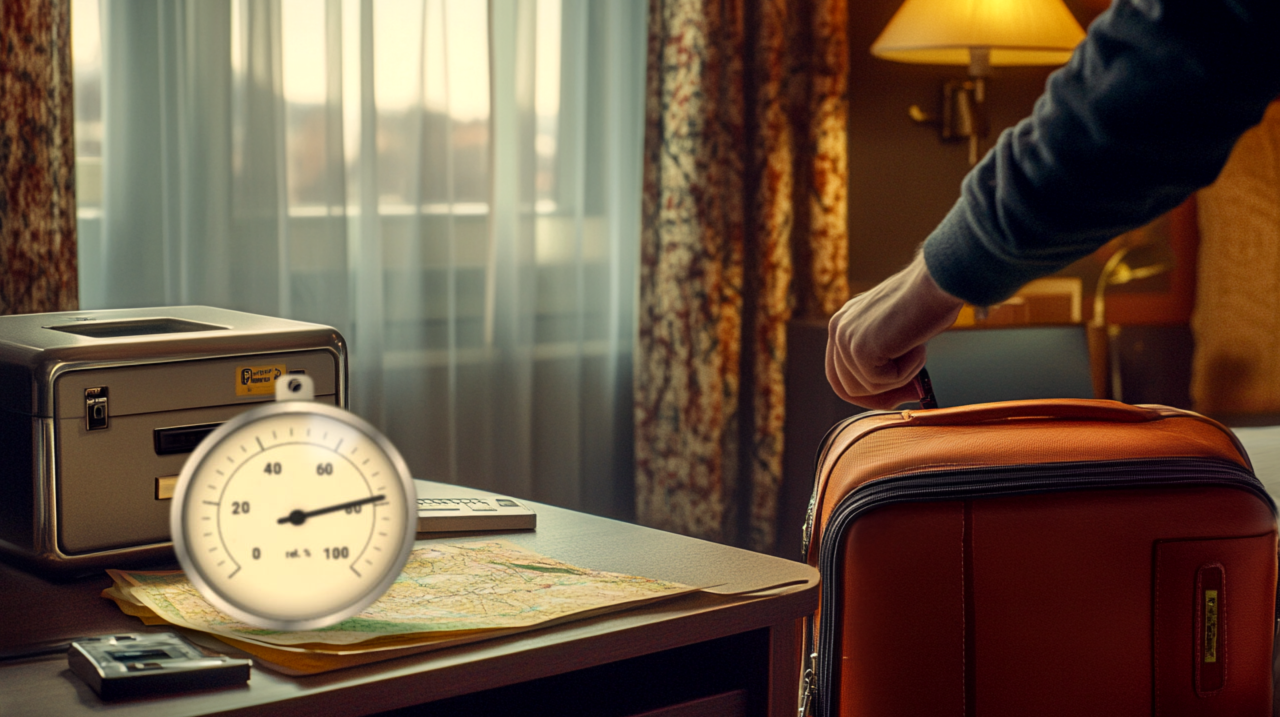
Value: 78,%
